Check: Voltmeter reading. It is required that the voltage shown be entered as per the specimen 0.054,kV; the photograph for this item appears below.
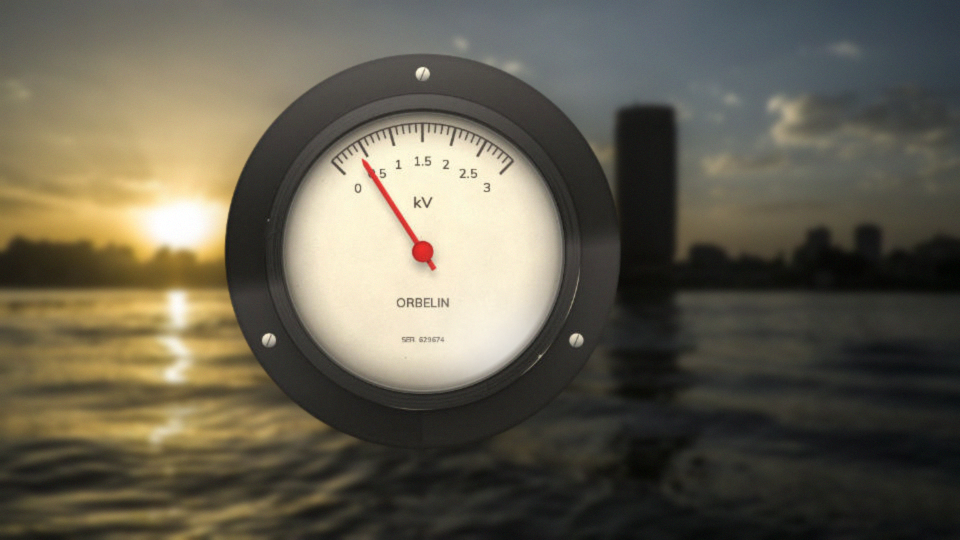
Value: 0.4,kV
